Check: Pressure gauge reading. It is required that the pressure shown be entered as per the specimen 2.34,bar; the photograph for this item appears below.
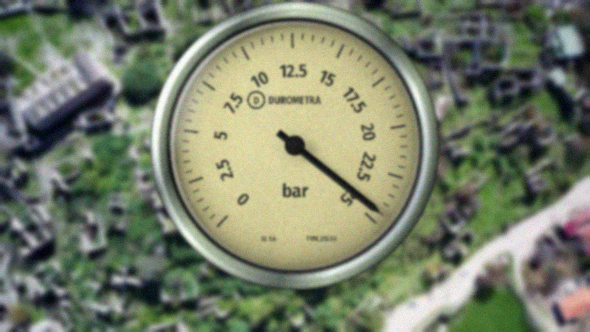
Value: 24.5,bar
